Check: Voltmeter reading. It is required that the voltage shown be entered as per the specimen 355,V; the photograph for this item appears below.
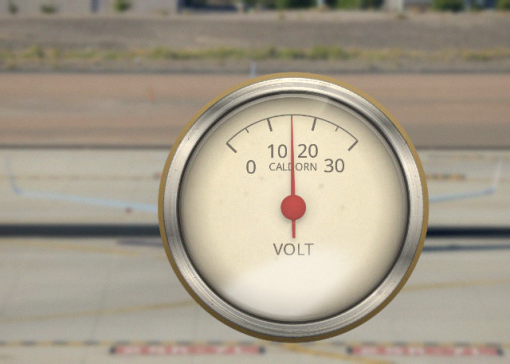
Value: 15,V
